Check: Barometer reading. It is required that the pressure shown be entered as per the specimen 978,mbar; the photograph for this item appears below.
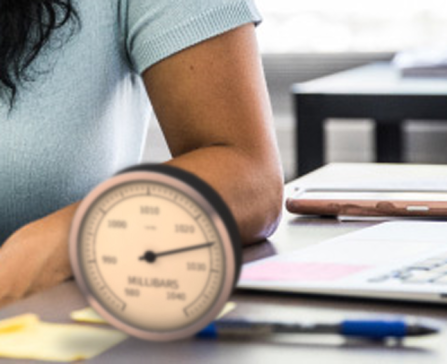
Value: 1025,mbar
